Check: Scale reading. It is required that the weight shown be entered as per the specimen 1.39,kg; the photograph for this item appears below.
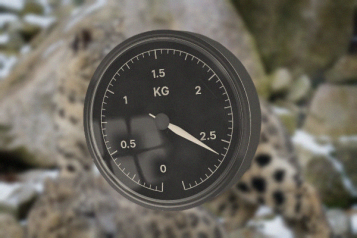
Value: 2.6,kg
